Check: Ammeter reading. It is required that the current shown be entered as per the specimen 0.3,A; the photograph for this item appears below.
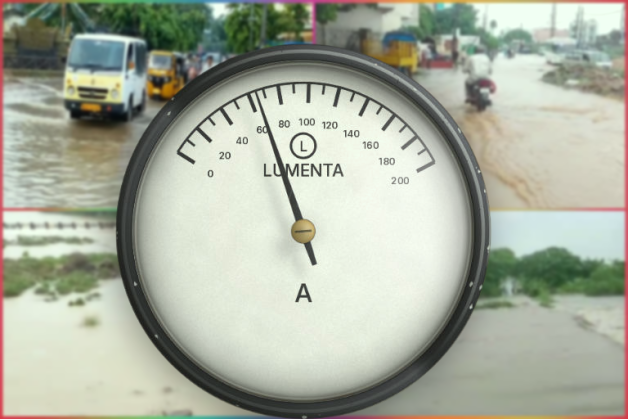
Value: 65,A
